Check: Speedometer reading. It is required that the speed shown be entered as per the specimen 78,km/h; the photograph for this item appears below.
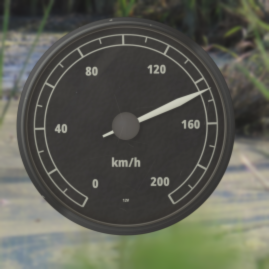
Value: 145,km/h
